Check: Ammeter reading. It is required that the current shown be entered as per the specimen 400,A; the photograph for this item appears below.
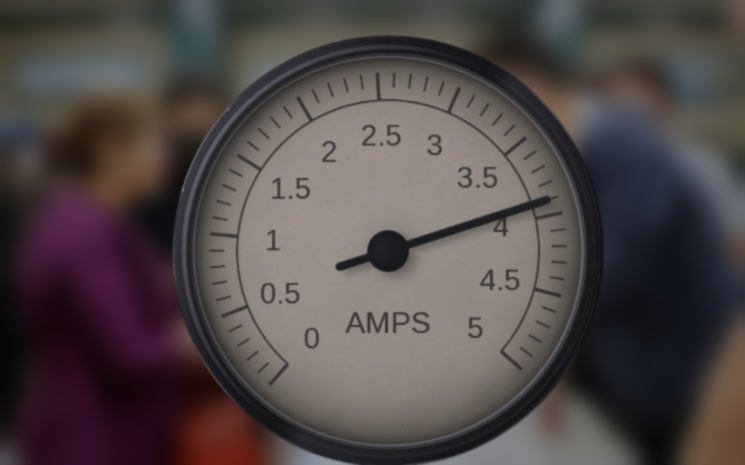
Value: 3.9,A
